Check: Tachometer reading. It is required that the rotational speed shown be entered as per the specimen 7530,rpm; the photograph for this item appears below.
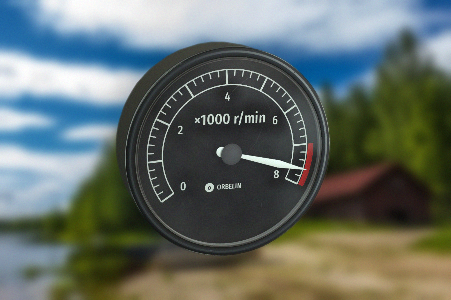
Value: 7600,rpm
